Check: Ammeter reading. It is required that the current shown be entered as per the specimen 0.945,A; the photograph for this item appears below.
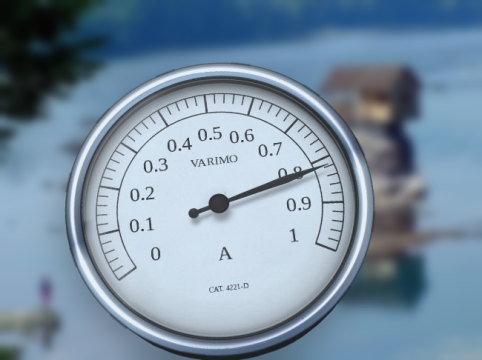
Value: 0.82,A
